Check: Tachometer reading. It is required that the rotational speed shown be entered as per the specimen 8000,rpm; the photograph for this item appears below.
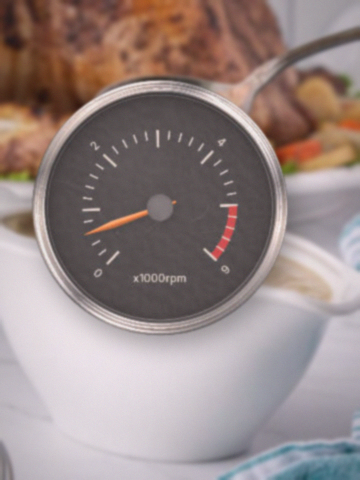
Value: 600,rpm
